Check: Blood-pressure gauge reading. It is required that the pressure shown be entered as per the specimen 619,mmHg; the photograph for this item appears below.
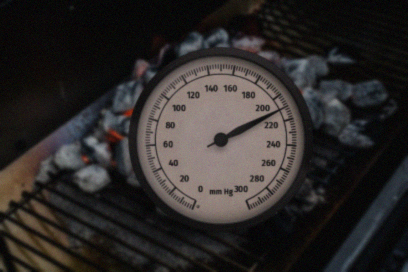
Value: 210,mmHg
